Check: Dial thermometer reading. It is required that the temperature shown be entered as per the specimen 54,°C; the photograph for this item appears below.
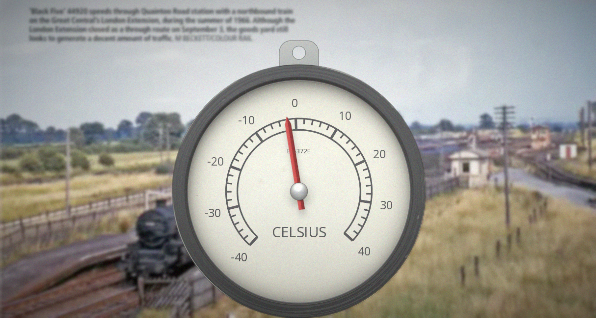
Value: -2,°C
